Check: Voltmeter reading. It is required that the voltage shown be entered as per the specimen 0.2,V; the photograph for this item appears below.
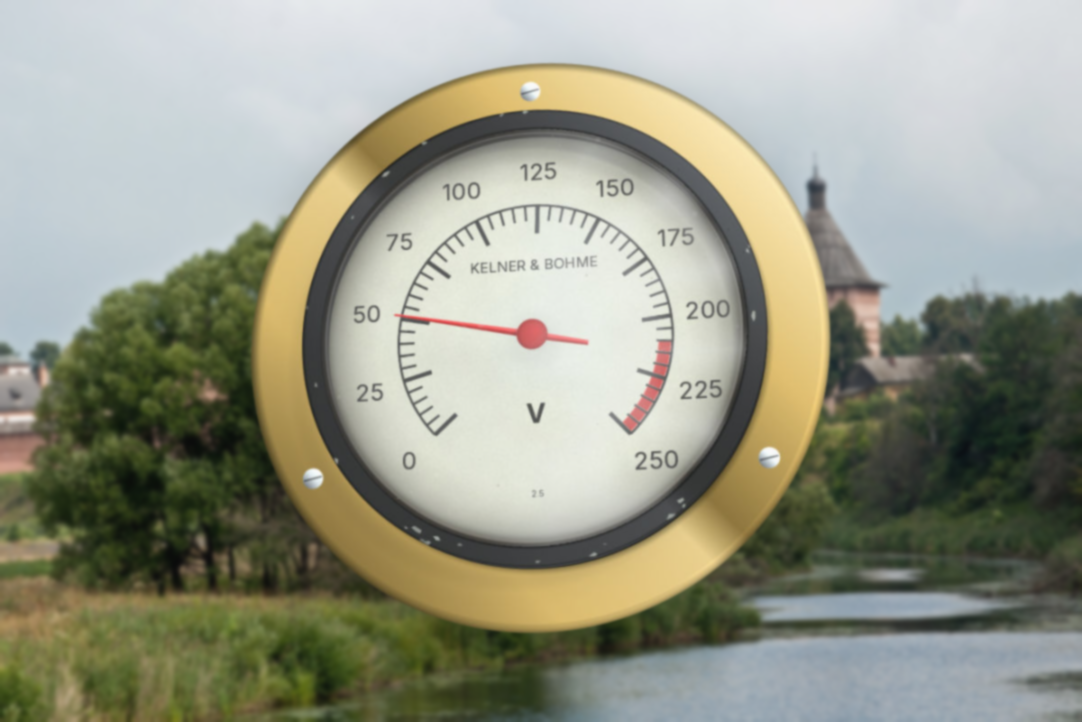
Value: 50,V
